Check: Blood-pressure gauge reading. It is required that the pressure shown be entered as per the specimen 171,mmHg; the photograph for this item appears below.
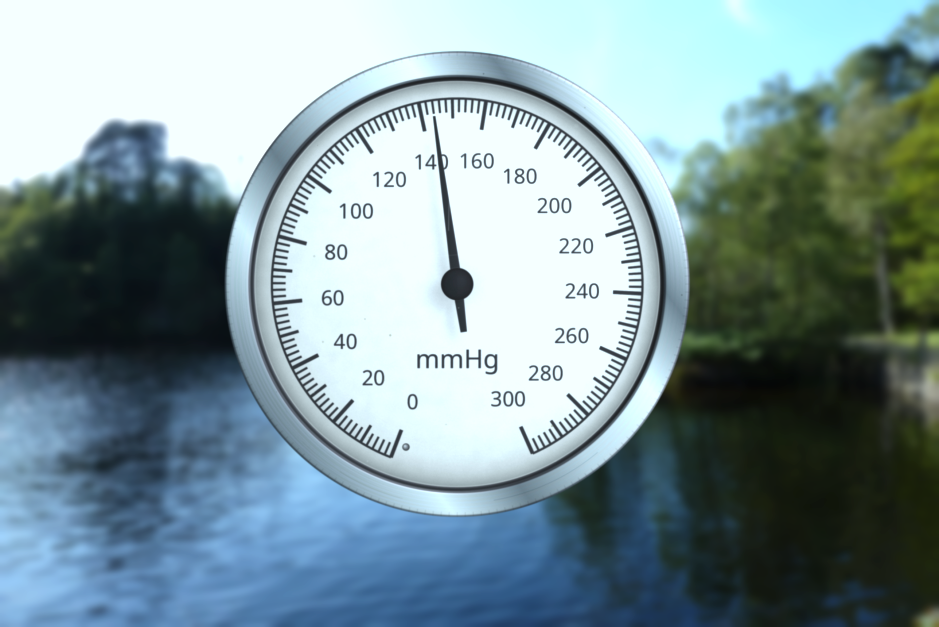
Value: 144,mmHg
